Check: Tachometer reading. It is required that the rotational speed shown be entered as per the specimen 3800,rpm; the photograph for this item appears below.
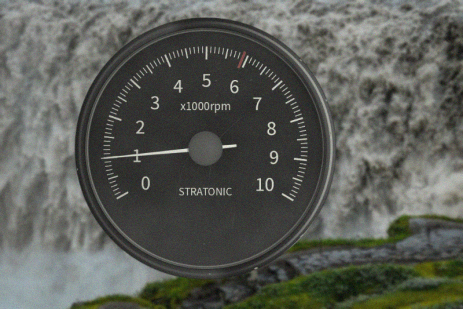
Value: 1000,rpm
